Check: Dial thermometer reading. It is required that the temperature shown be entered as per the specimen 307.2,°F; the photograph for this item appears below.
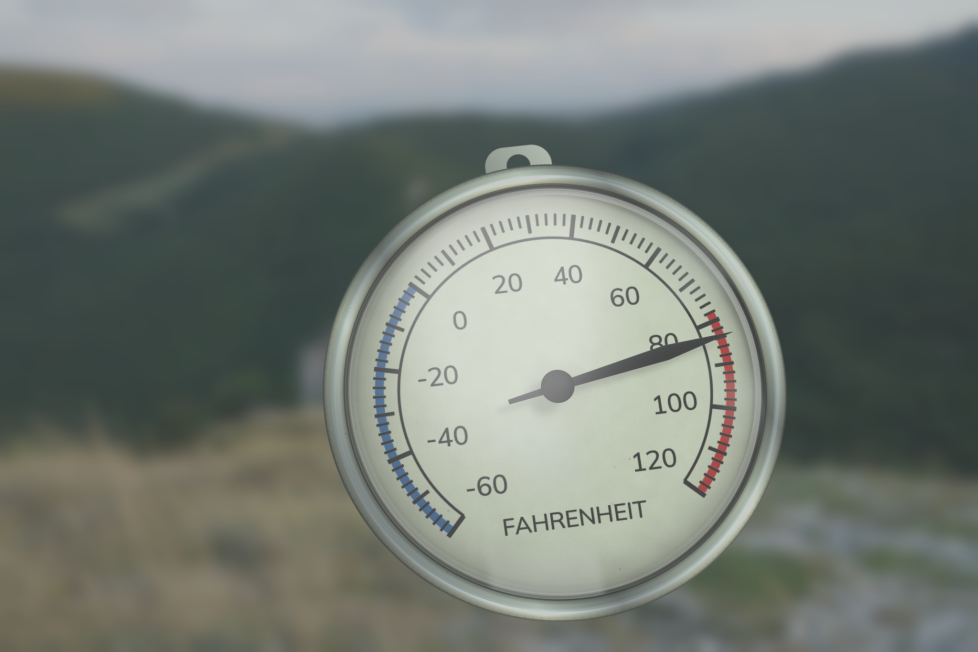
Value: 84,°F
